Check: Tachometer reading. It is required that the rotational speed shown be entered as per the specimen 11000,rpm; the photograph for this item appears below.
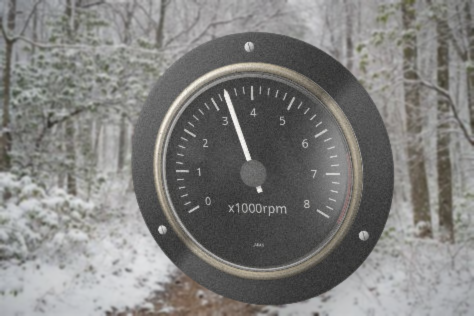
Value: 3400,rpm
